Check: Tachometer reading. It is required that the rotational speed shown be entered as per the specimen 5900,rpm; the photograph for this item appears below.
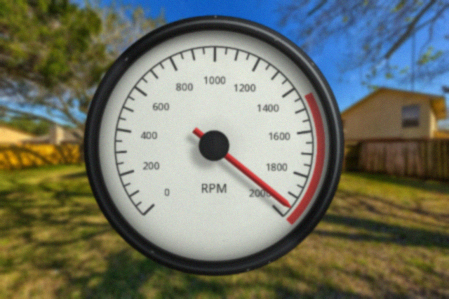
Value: 1950,rpm
